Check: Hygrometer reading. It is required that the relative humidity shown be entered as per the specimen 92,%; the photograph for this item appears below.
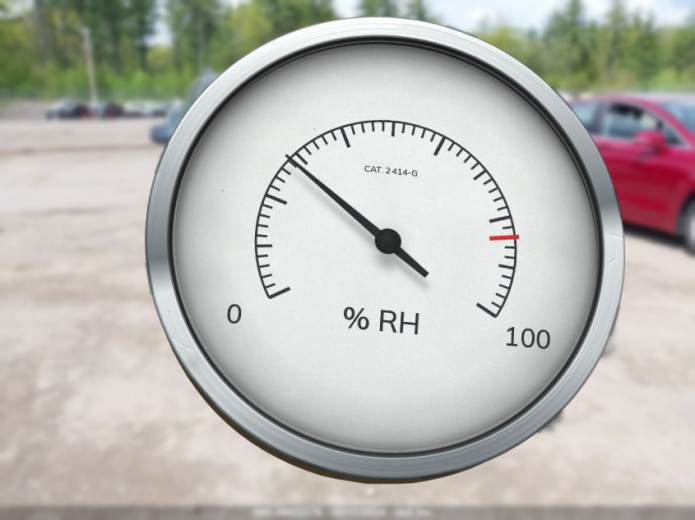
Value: 28,%
